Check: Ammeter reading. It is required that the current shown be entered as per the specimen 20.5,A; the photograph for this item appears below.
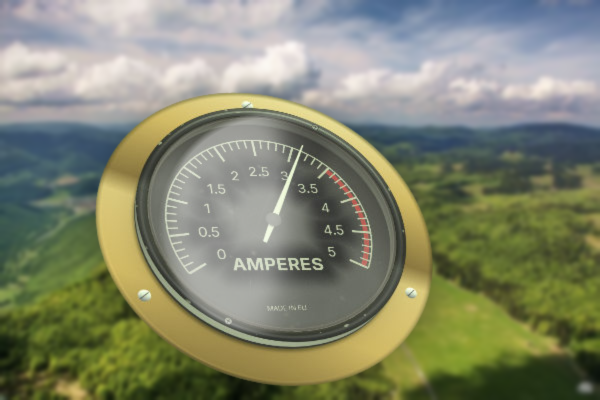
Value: 3.1,A
